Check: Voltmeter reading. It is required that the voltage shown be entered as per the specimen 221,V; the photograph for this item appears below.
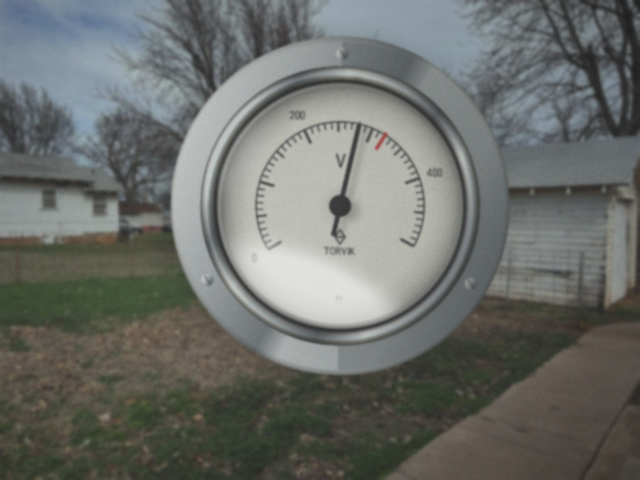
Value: 280,V
